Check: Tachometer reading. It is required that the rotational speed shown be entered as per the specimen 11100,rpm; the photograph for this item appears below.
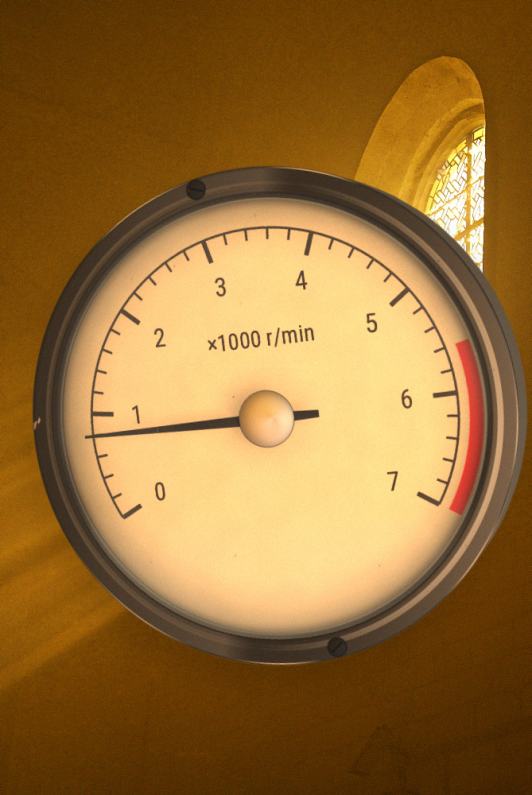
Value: 800,rpm
